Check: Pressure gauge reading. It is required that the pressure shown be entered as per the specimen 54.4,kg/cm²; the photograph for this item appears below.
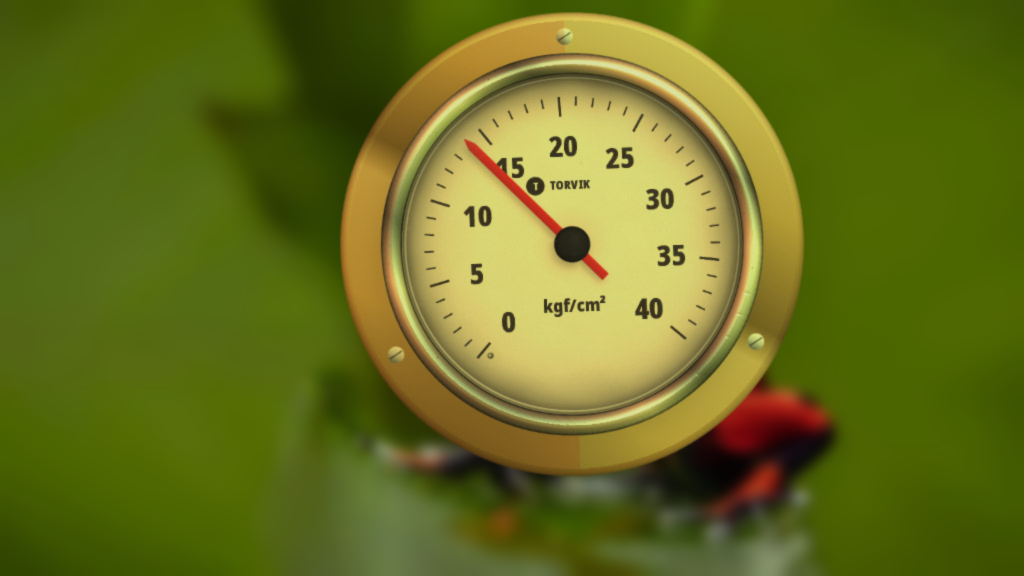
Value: 14,kg/cm²
